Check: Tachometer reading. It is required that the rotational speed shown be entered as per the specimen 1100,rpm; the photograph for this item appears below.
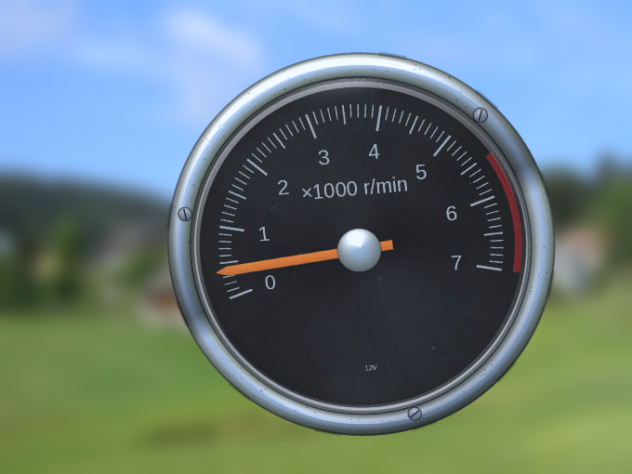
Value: 400,rpm
